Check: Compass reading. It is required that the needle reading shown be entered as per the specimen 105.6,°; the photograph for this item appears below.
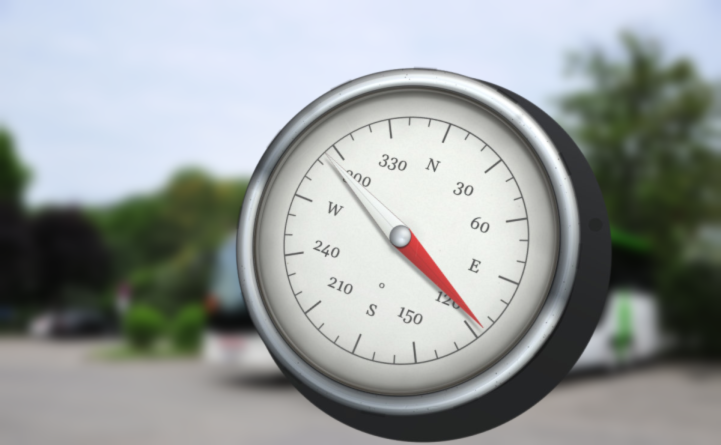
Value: 115,°
